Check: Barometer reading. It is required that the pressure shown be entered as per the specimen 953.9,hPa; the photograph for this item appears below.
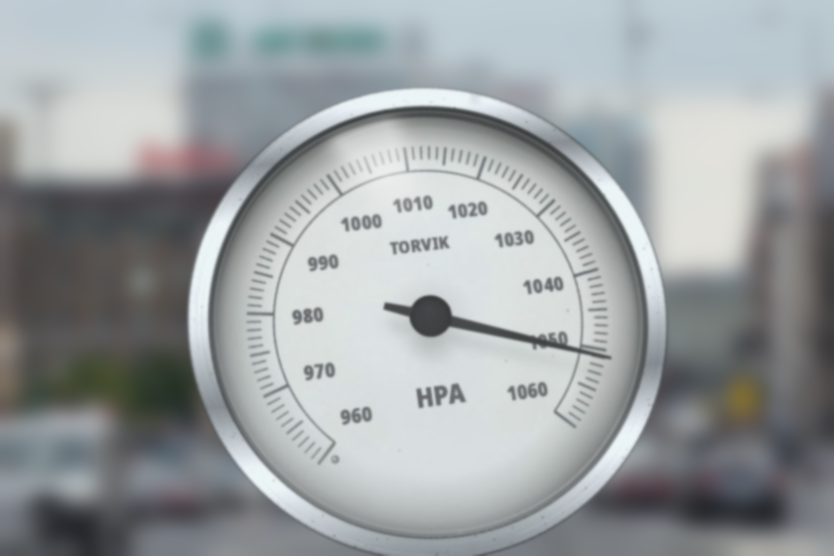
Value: 1051,hPa
